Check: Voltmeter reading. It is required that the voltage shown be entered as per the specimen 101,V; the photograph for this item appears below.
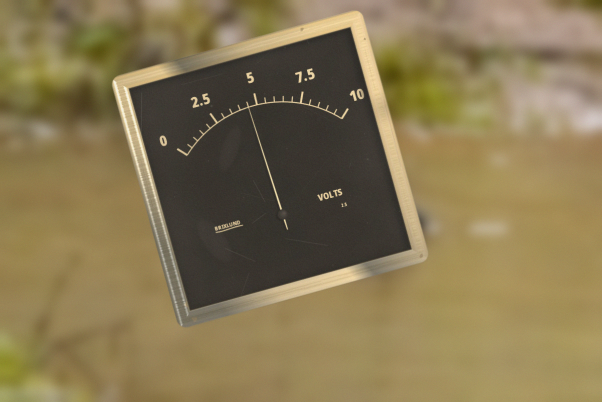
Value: 4.5,V
